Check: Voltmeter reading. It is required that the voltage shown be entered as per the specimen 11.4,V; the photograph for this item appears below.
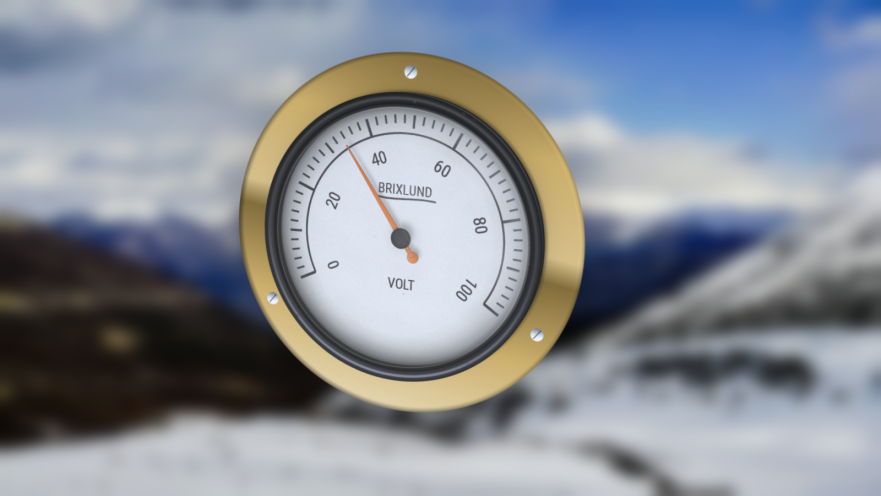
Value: 34,V
